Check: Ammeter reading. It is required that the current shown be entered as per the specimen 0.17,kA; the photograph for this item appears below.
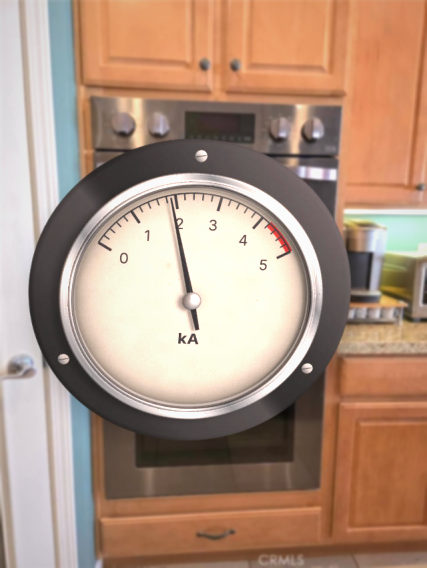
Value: 1.9,kA
